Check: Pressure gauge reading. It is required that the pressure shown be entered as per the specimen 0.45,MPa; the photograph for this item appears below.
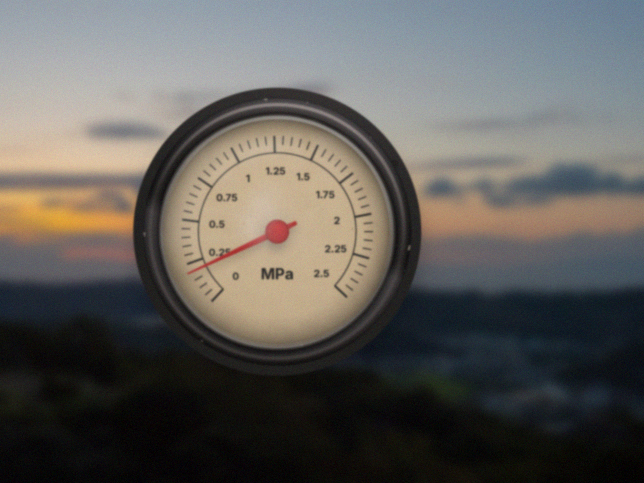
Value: 0.2,MPa
